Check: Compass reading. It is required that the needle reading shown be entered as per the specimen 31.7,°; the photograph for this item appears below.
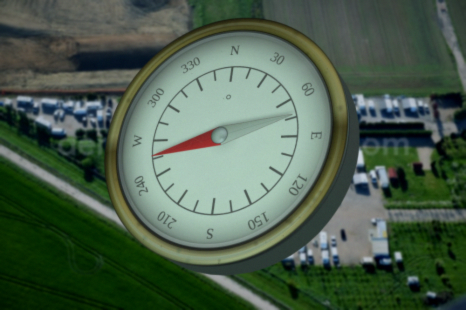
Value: 255,°
